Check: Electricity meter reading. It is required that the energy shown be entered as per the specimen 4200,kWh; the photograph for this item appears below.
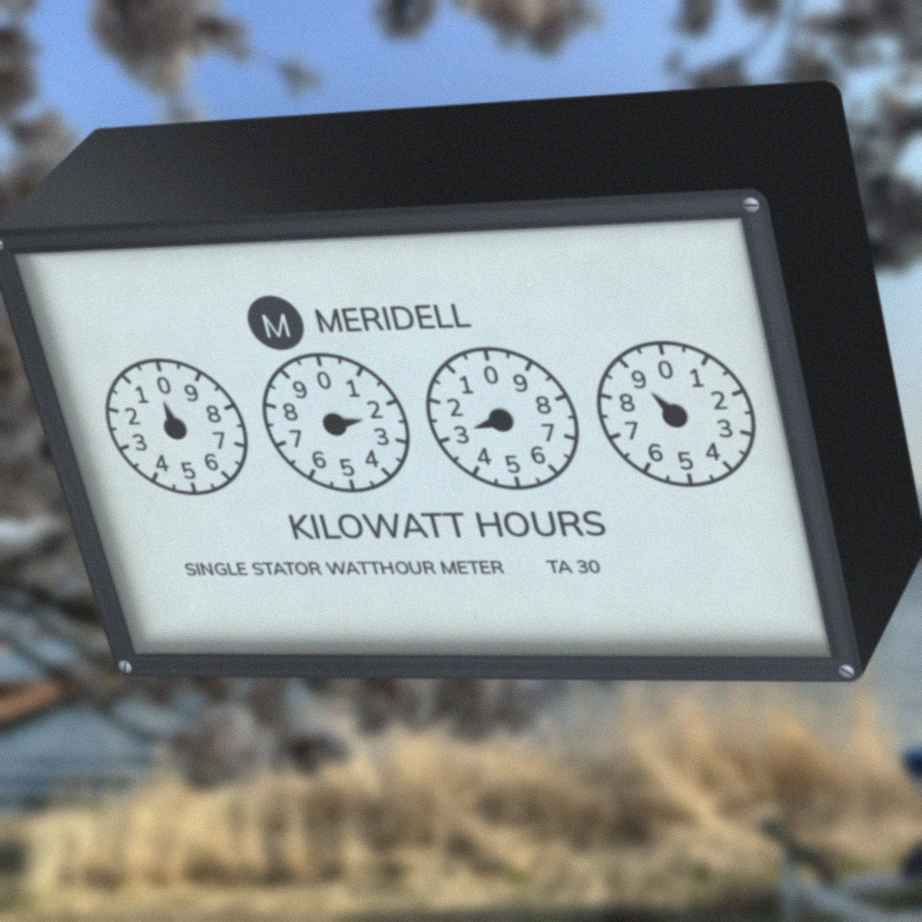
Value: 229,kWh
